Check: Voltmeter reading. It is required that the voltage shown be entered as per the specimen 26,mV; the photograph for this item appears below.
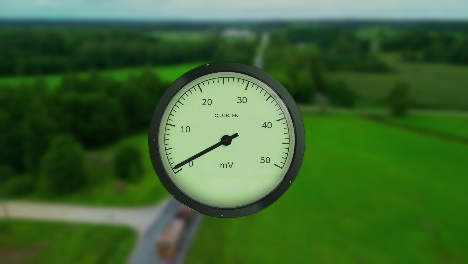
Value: 1,mV
